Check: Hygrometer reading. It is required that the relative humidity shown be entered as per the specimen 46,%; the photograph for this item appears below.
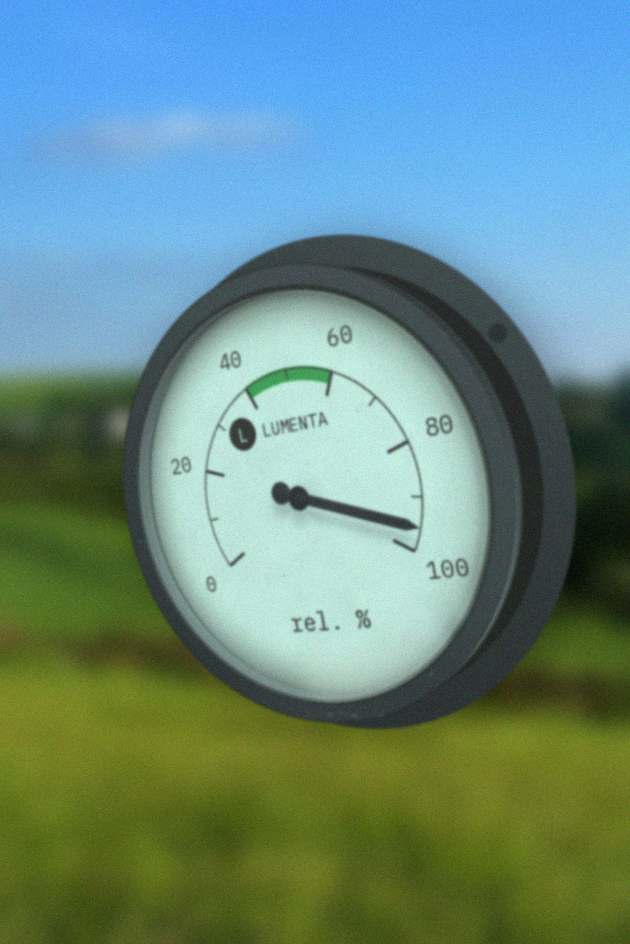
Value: 95,%
